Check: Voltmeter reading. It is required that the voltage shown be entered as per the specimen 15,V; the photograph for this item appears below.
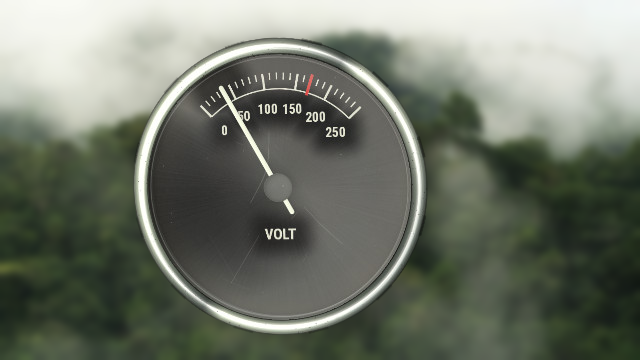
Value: 40,V
